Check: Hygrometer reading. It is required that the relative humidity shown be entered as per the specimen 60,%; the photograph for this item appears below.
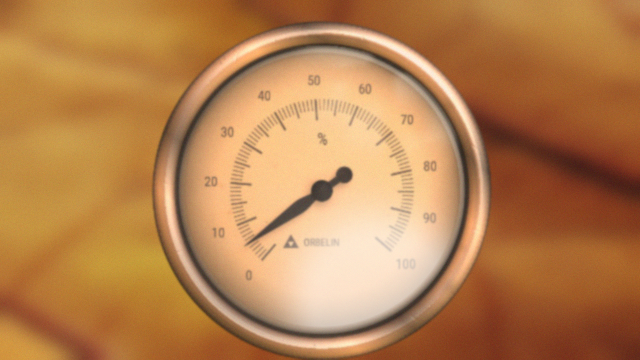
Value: 5,%
